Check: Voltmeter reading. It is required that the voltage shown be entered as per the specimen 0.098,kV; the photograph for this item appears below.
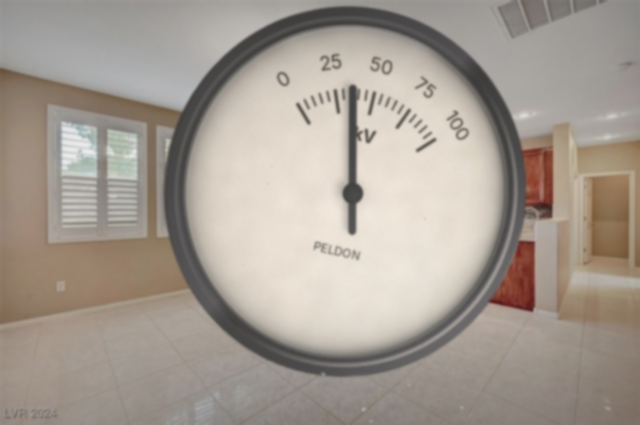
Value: 35,kV
